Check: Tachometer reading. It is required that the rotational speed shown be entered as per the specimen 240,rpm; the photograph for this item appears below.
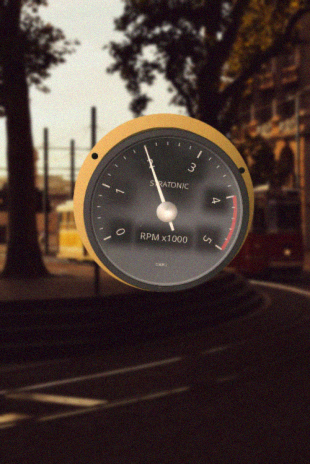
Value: 2000,rpm
